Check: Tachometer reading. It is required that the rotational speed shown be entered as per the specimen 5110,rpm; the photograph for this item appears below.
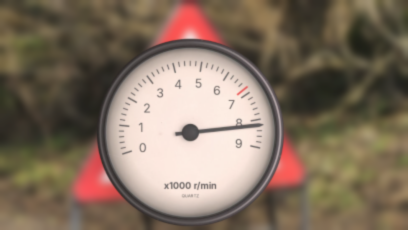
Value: 8200,rpm
